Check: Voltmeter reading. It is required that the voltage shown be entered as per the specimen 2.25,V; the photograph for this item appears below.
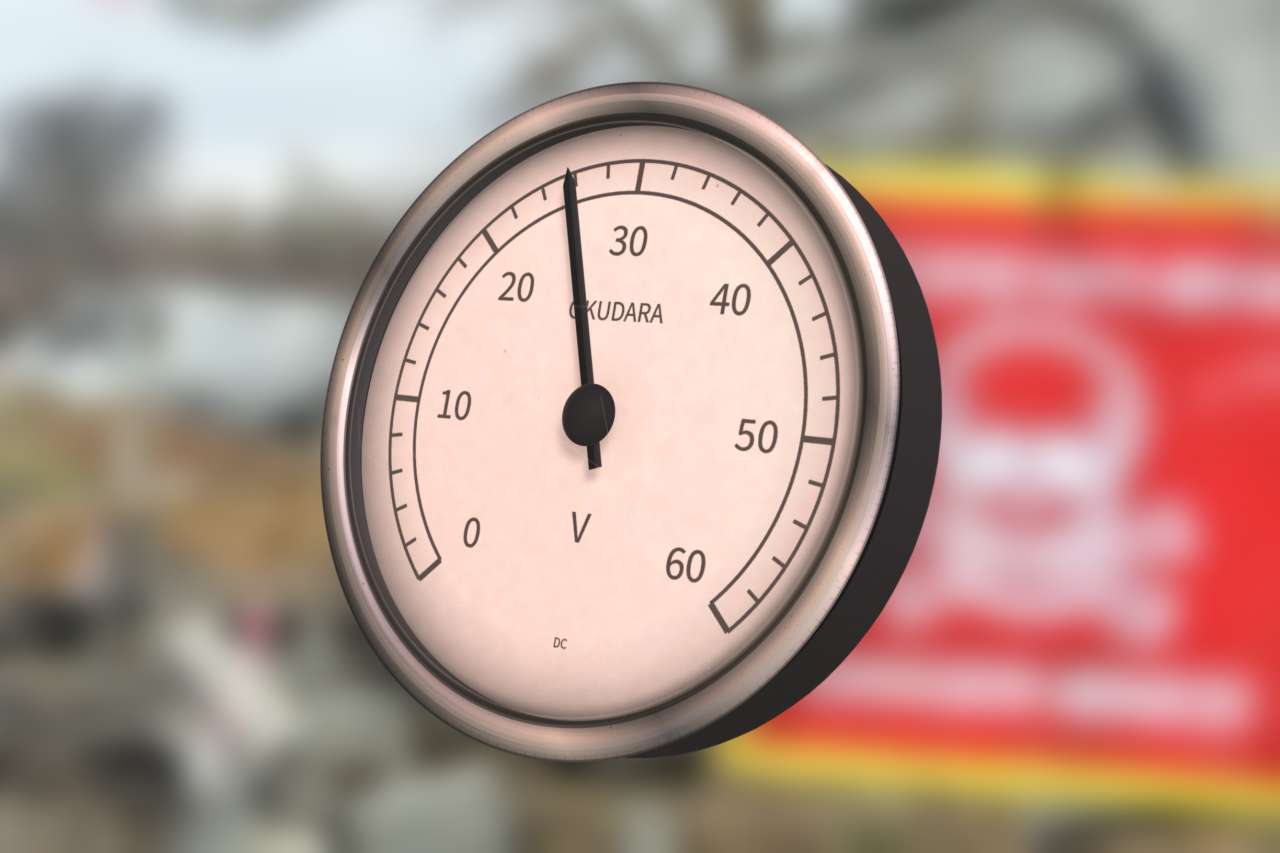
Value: 26,V
